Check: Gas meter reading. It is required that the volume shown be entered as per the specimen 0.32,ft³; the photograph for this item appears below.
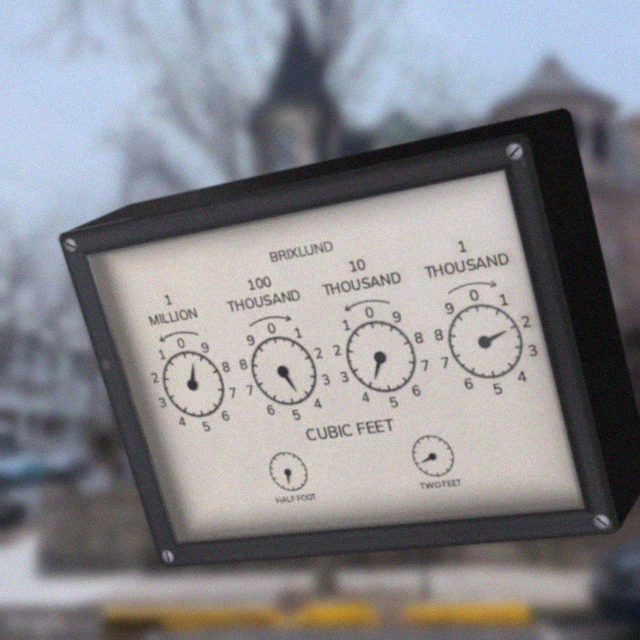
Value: 944200,ft³
